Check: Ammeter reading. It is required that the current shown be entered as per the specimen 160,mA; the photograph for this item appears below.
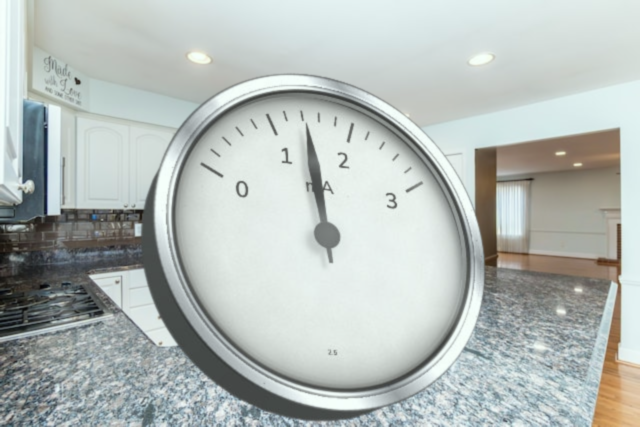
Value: 1.4,mA
